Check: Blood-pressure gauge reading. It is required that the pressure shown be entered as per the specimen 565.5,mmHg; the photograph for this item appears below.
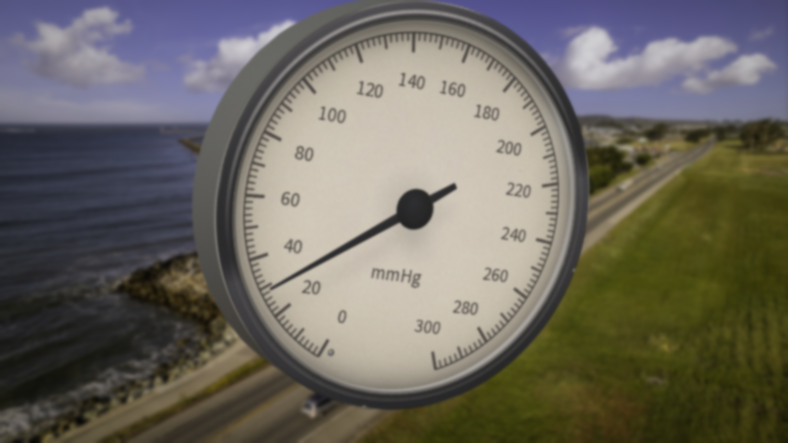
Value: 30,mmHg
